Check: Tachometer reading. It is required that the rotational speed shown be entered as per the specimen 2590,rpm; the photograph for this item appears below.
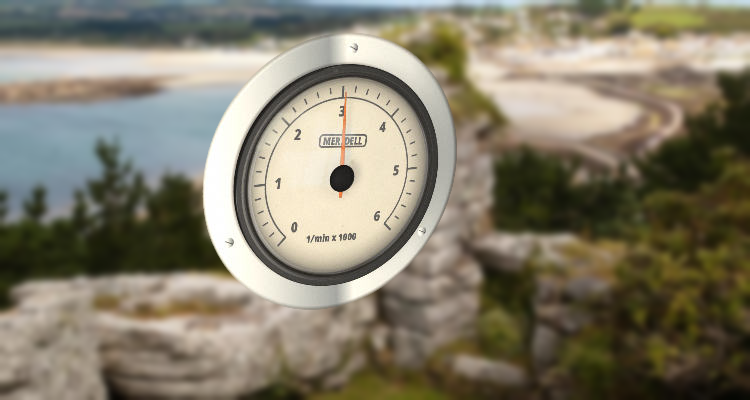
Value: 3000,rpm
